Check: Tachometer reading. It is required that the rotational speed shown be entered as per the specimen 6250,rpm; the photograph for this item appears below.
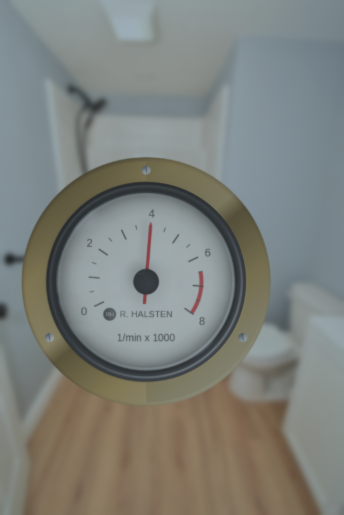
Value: 4000,rpm
